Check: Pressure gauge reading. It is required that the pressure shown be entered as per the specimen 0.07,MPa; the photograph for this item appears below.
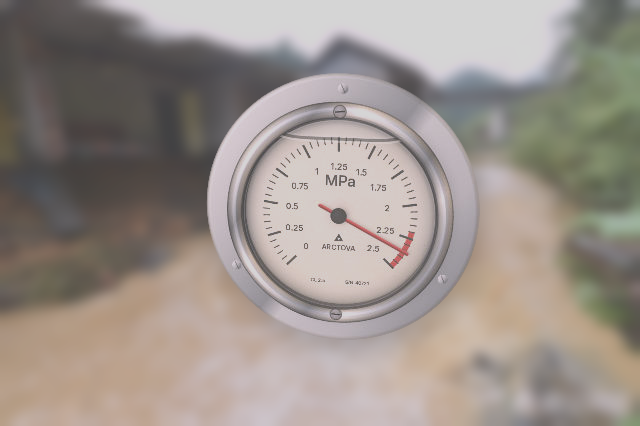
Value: 2.35,MPa
